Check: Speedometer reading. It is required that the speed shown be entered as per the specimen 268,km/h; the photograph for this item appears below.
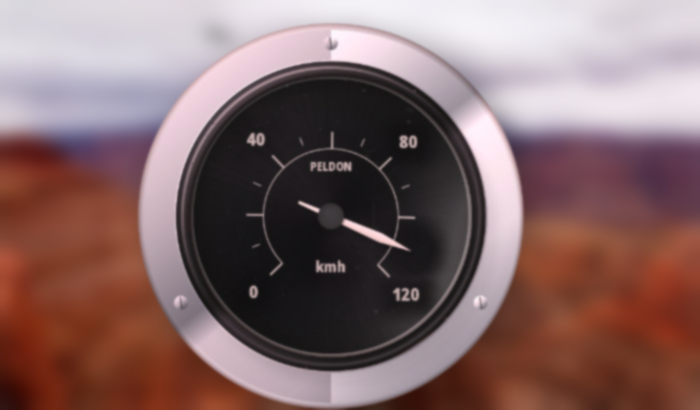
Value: 110,km/h
